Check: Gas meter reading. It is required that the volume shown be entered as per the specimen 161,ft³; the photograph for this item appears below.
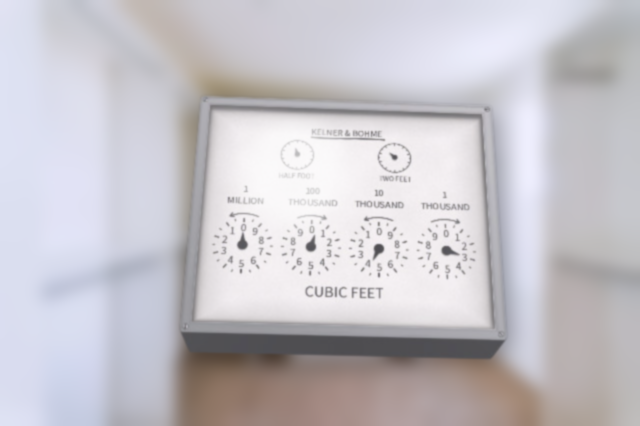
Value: 4300,ft³
